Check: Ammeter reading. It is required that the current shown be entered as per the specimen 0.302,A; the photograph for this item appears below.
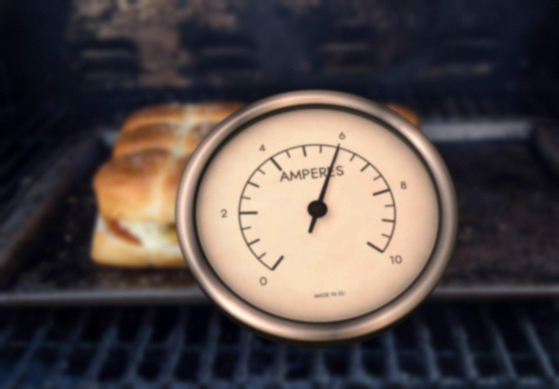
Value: 6,A
